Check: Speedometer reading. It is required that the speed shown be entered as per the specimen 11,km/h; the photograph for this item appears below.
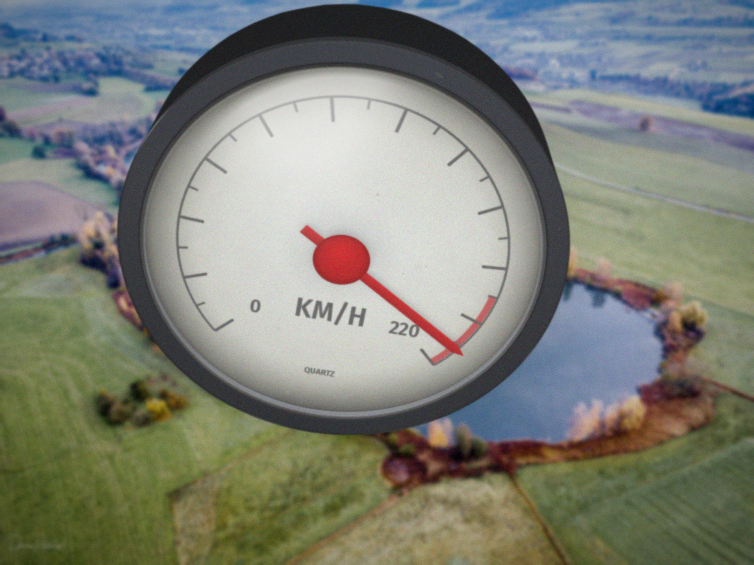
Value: 210,km/h
